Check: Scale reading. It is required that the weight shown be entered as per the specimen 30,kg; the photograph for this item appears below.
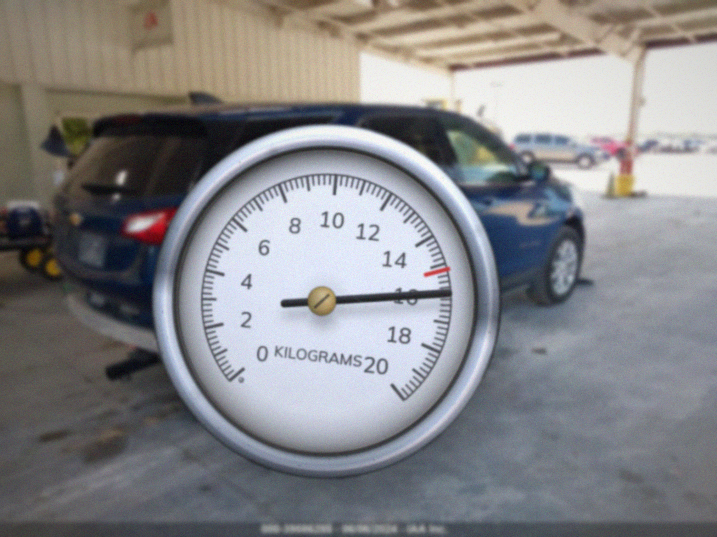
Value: 16,kg
